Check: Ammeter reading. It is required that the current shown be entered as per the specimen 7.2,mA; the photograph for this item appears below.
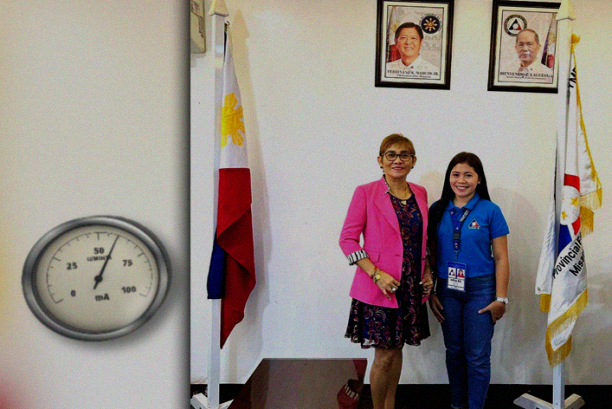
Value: 60,mA
